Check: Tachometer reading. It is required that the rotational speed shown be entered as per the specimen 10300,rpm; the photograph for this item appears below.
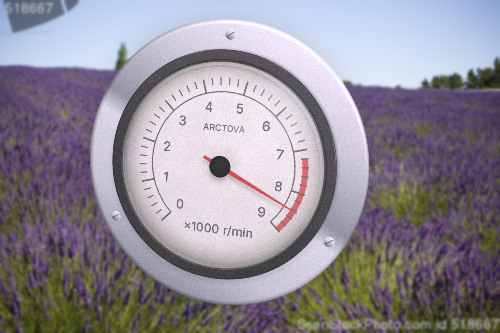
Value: 8400,rpm
